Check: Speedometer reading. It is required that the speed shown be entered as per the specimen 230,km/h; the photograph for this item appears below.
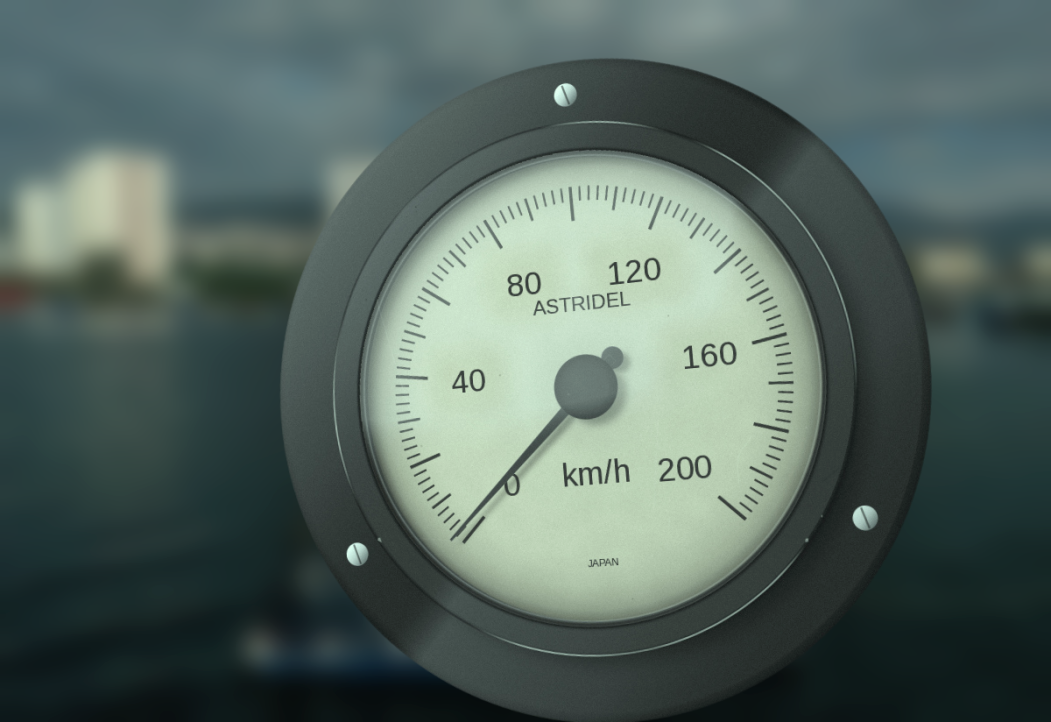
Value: 2,km/h
